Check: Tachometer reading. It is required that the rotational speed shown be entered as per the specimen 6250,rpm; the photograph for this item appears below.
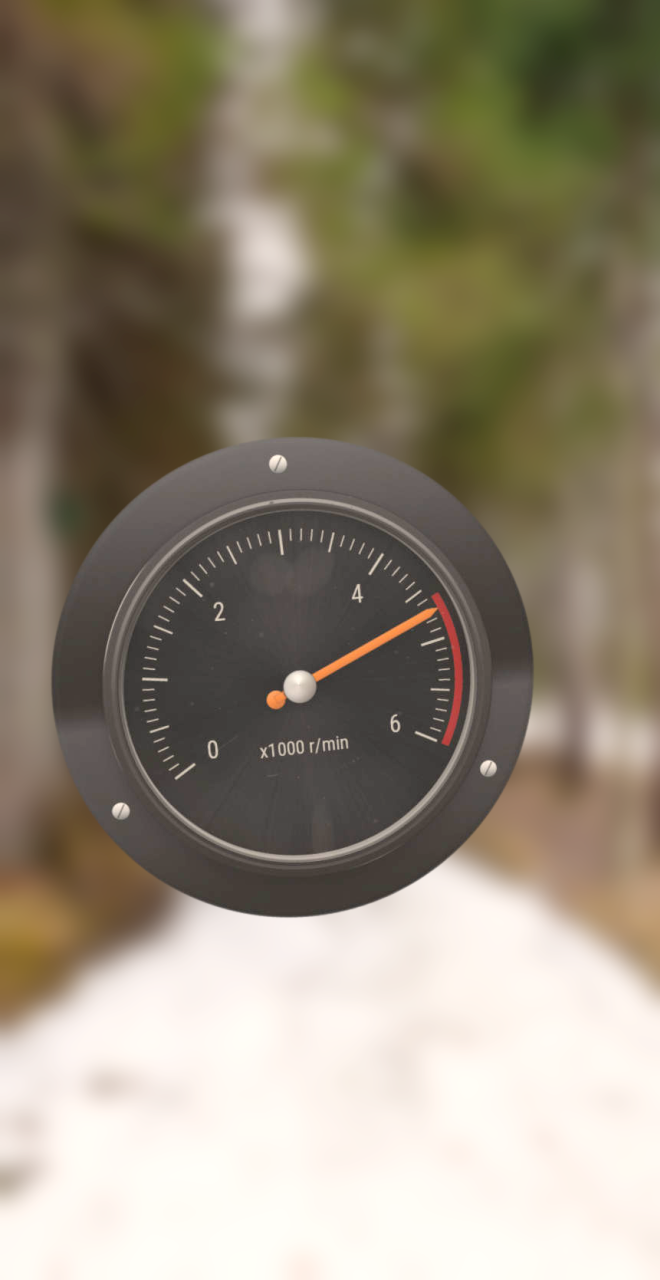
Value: 4700,rpm
